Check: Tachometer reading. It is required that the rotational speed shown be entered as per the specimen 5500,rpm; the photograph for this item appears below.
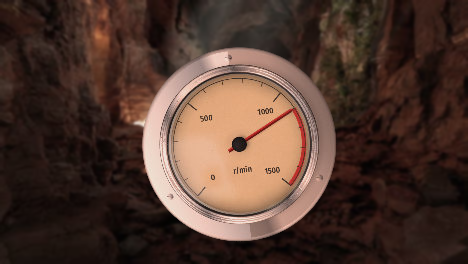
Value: 1100,rpm
